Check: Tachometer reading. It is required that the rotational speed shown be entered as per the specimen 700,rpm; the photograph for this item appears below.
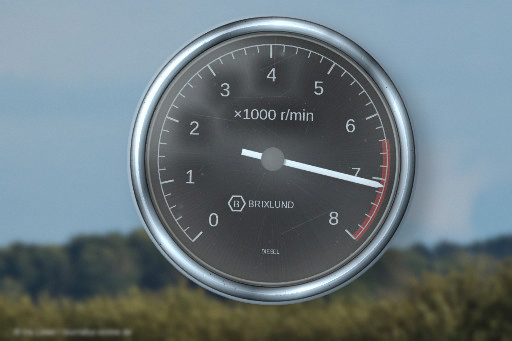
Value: 7100,rpm
